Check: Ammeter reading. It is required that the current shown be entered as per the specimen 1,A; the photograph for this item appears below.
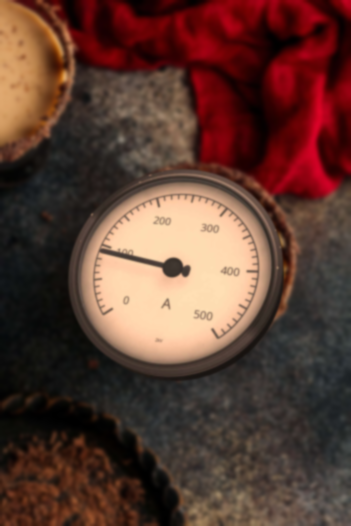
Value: 90,A
